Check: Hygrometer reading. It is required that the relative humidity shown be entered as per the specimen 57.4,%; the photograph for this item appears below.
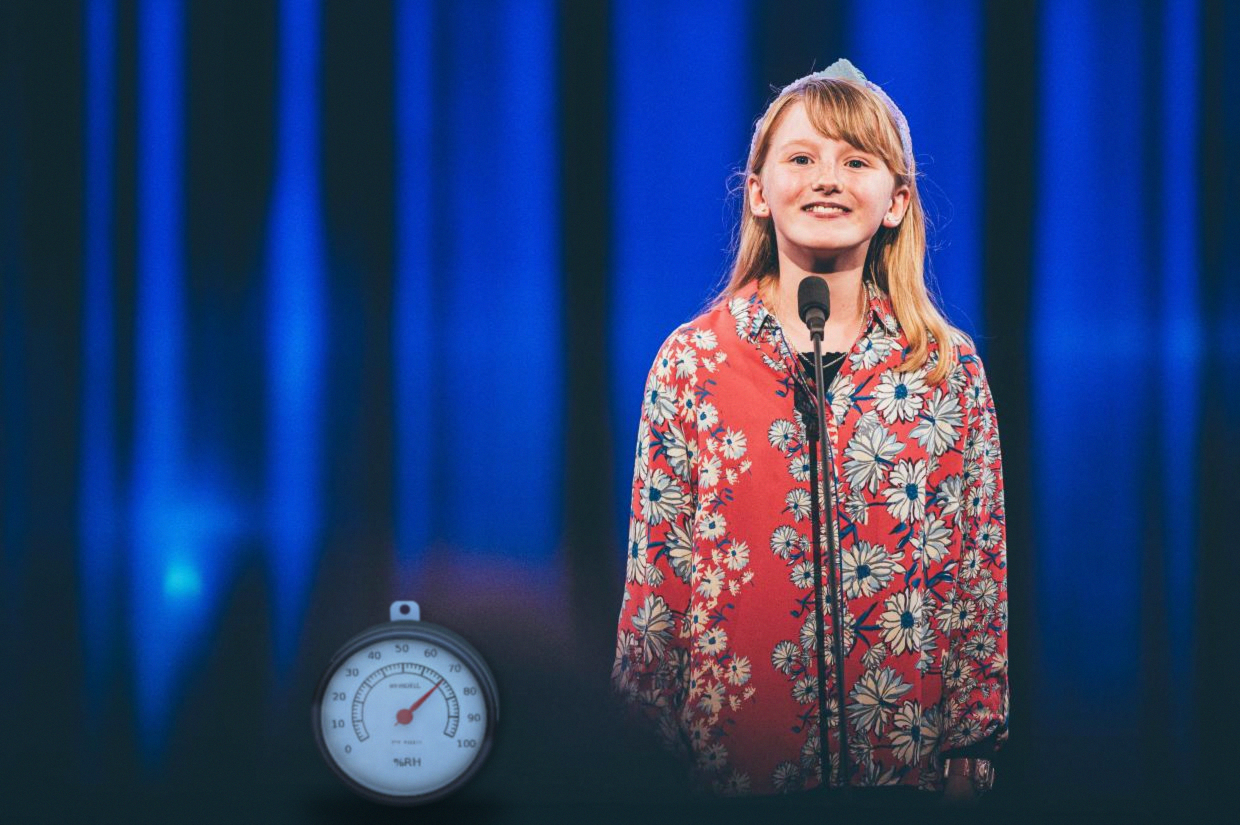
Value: 70,%
